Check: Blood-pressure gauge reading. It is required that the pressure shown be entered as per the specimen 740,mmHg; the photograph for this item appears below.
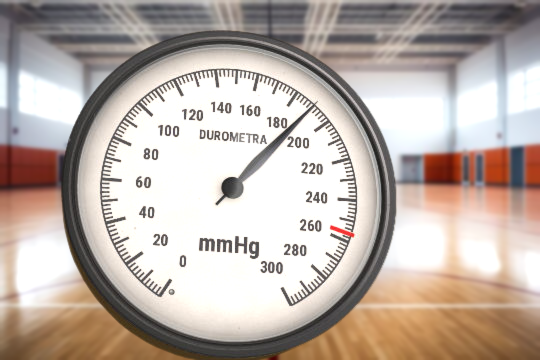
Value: 190,mmHg
